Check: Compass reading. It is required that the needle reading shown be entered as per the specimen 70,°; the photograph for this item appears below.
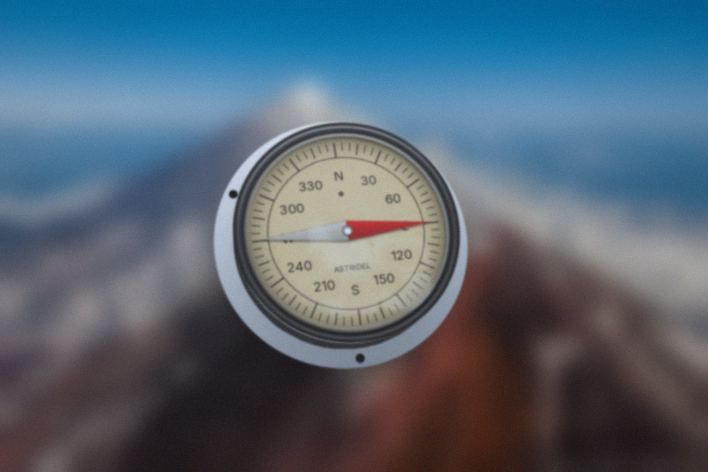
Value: 90,°
